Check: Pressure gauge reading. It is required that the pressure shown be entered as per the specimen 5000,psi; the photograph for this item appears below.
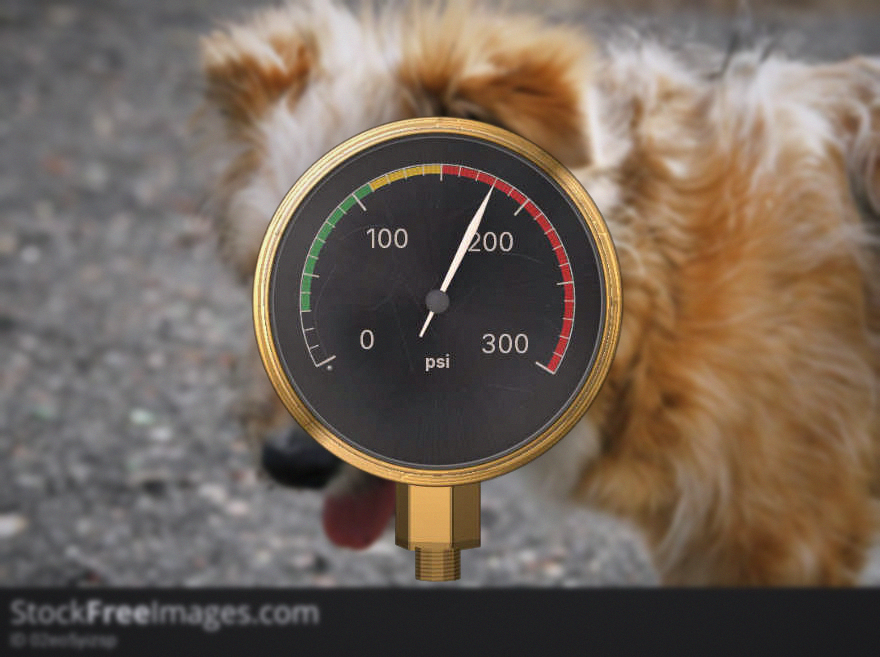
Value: 180,psi
